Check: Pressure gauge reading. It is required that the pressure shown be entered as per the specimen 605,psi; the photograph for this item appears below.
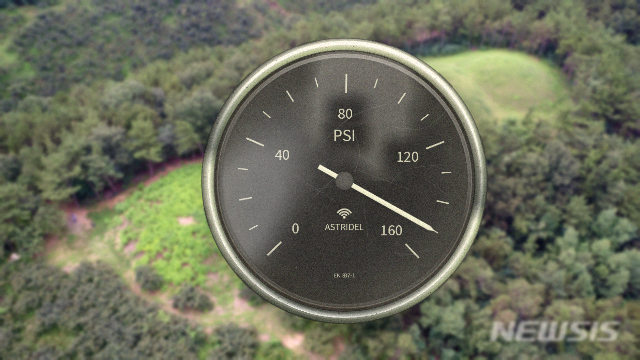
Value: 150,psi
